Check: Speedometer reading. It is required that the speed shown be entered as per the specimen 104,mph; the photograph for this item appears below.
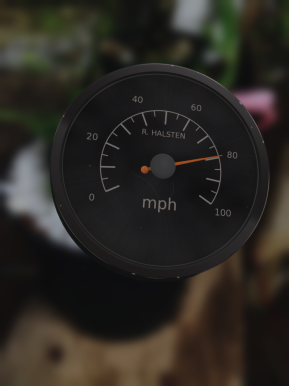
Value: 80,mph
